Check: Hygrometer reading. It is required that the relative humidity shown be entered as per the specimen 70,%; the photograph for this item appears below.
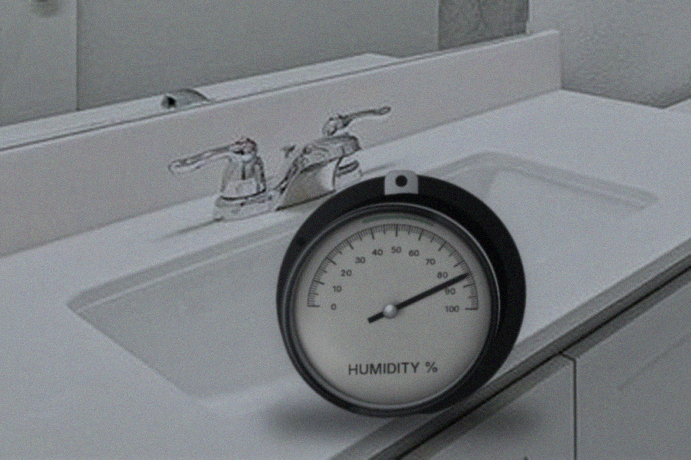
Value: 85,%
